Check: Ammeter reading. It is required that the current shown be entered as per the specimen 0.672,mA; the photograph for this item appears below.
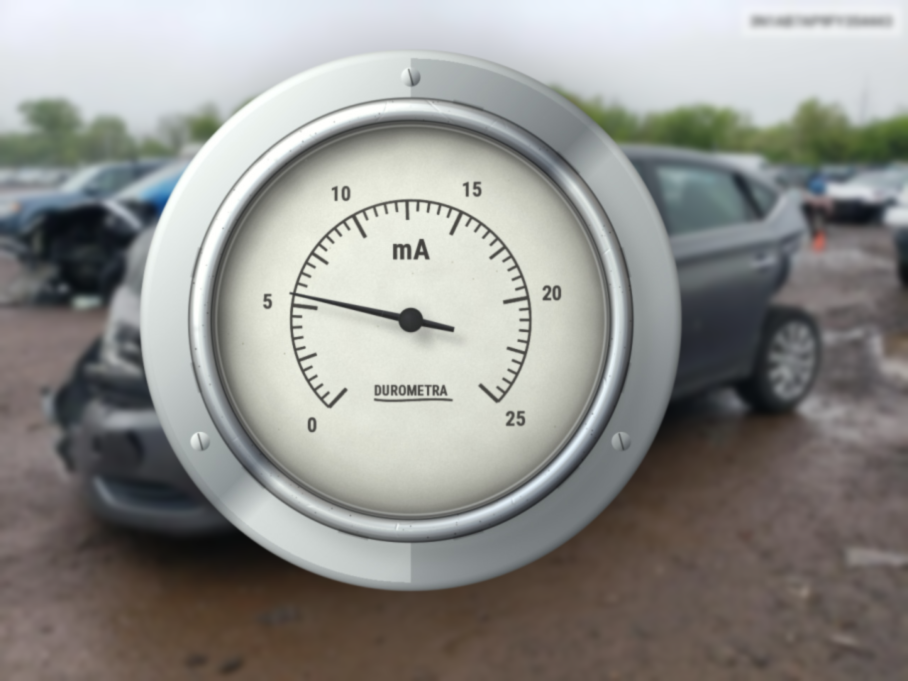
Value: 5.5,mA
